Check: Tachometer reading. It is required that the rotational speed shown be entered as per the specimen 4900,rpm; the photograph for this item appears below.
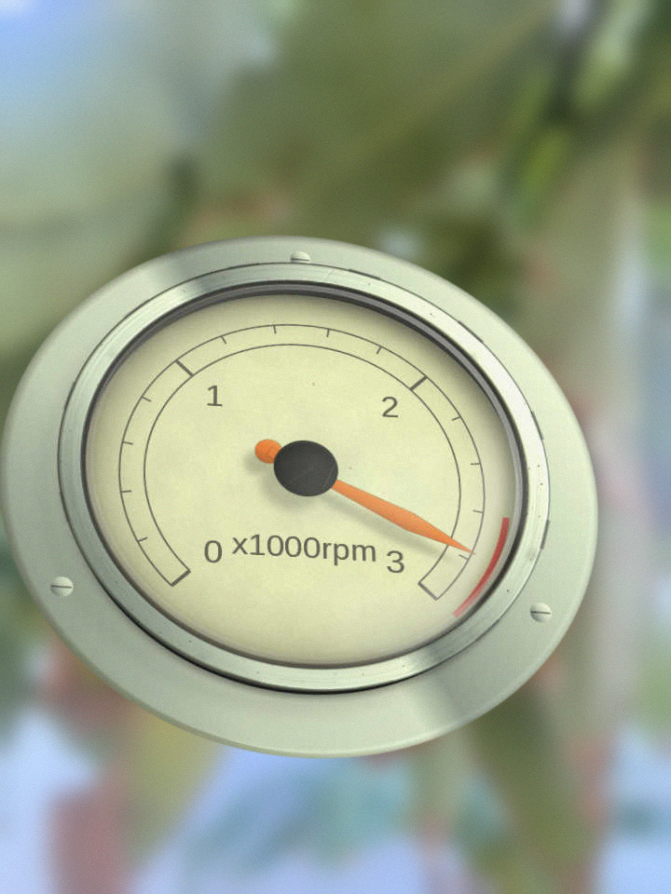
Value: 2800,rpm
